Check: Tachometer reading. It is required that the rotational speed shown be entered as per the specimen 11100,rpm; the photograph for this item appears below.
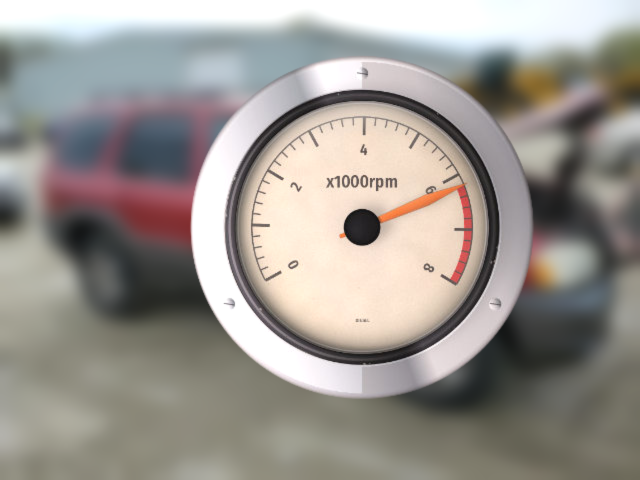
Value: 6200,rpm
